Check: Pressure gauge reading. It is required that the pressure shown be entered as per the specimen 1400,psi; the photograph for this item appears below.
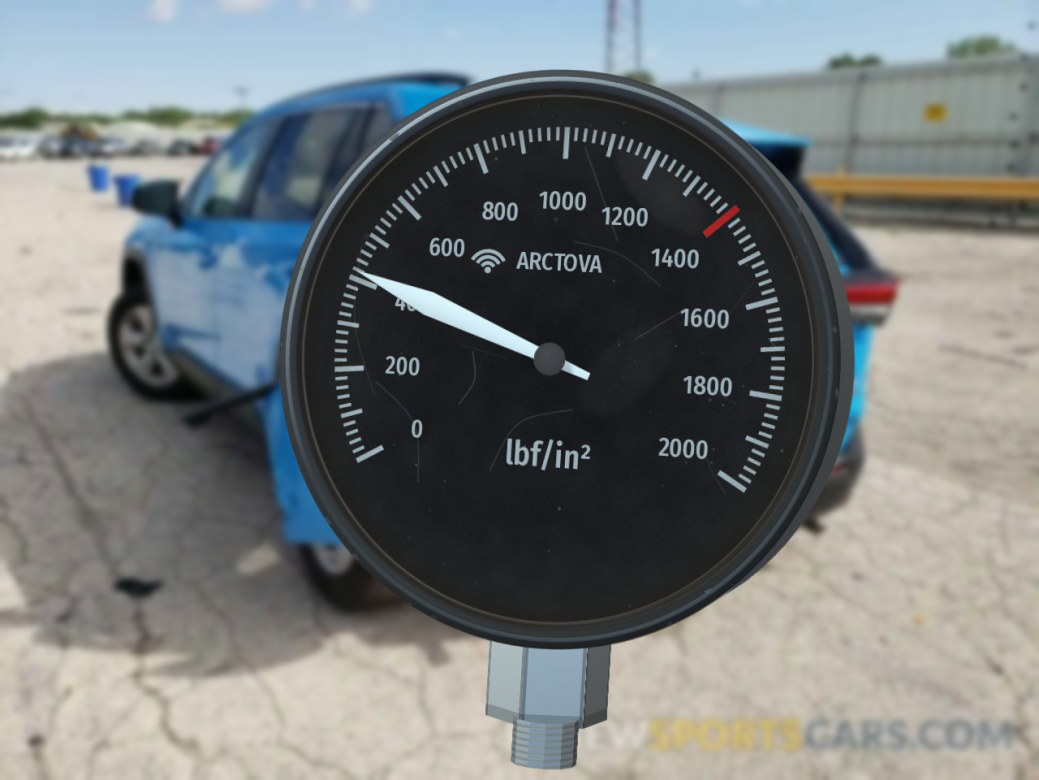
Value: 420,psi
